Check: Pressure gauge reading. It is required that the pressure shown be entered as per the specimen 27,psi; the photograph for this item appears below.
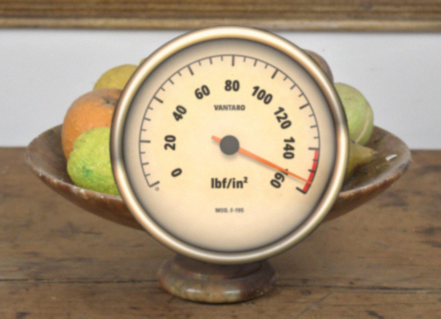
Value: 155,psi
